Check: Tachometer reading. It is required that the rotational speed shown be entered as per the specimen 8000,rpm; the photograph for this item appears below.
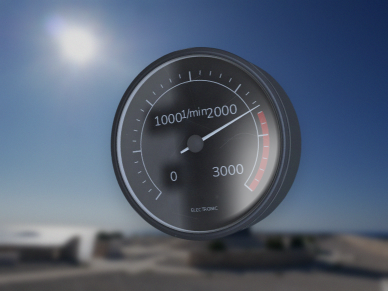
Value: 2250,rpm
